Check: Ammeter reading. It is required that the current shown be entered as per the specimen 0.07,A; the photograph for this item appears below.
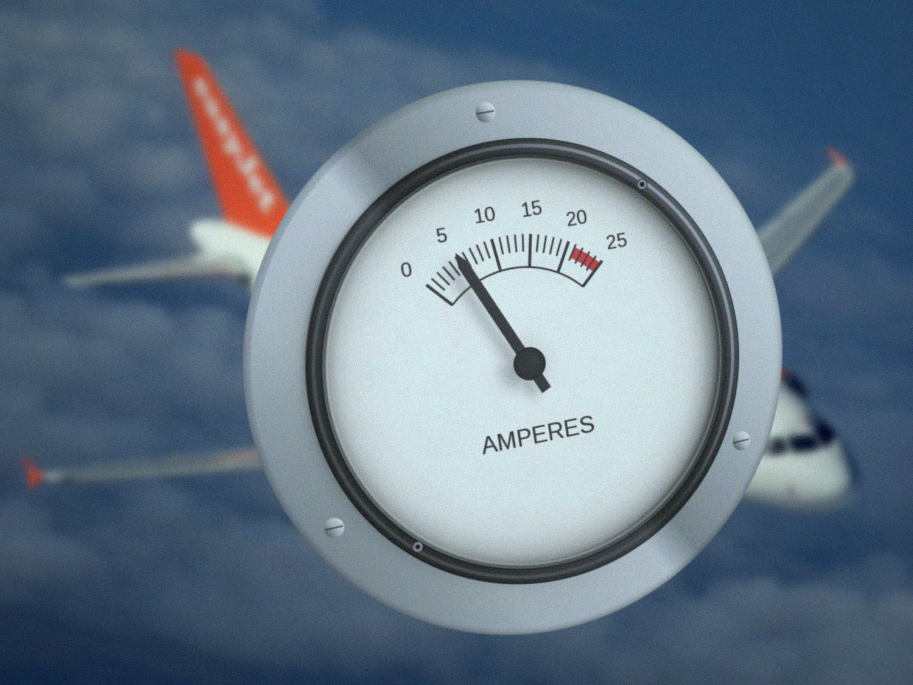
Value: 5,A
